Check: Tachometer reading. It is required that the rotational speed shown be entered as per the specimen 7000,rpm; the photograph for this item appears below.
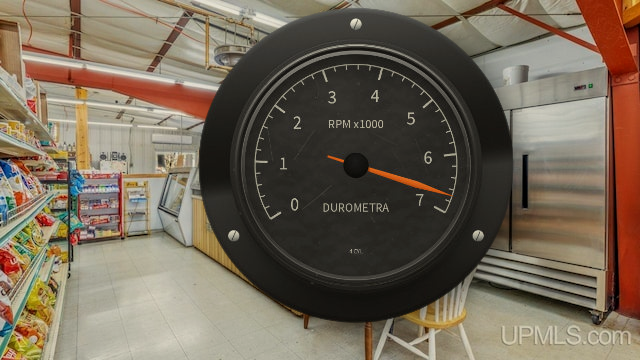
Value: 6700,rpm
